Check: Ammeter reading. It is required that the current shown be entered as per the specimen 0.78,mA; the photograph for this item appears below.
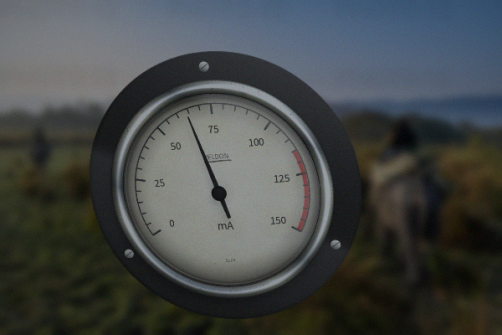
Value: 65,mA
